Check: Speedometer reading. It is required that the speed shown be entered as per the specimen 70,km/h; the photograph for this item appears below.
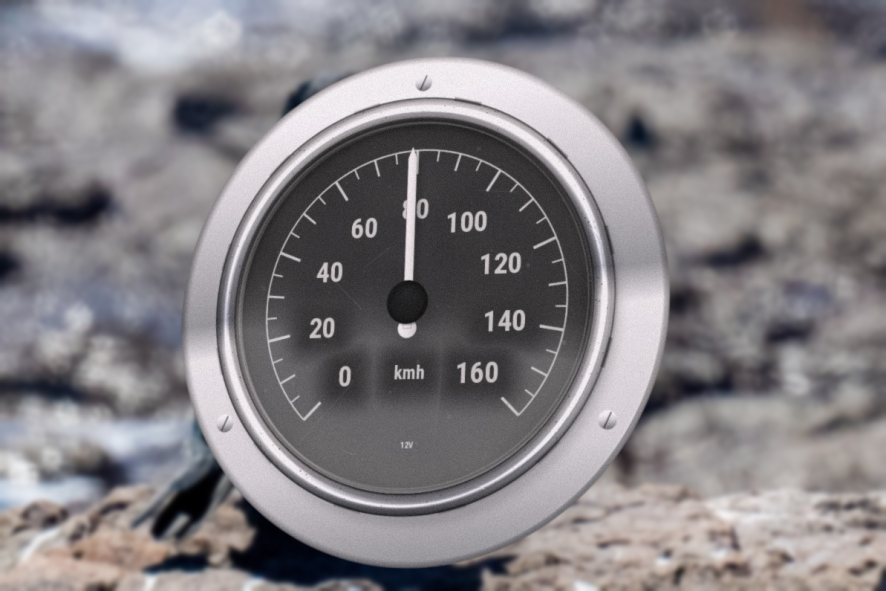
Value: 80,km/h
